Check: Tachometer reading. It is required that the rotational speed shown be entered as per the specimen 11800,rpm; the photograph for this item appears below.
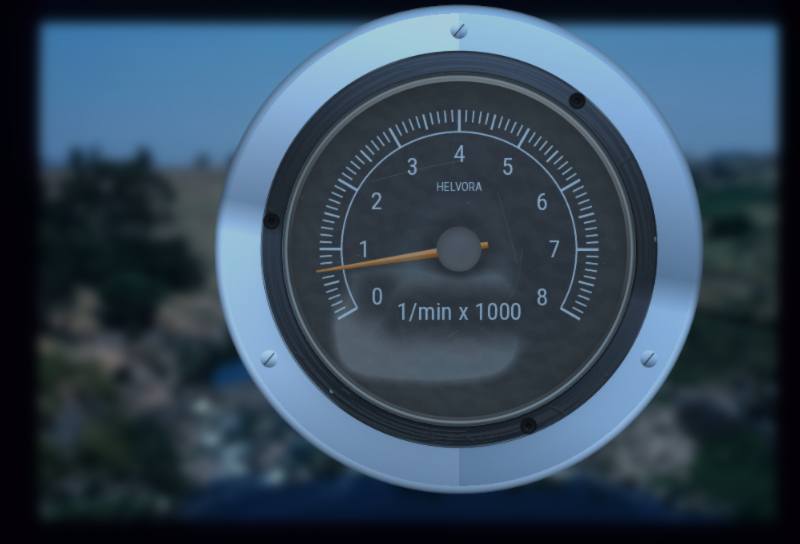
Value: 700,rpm
